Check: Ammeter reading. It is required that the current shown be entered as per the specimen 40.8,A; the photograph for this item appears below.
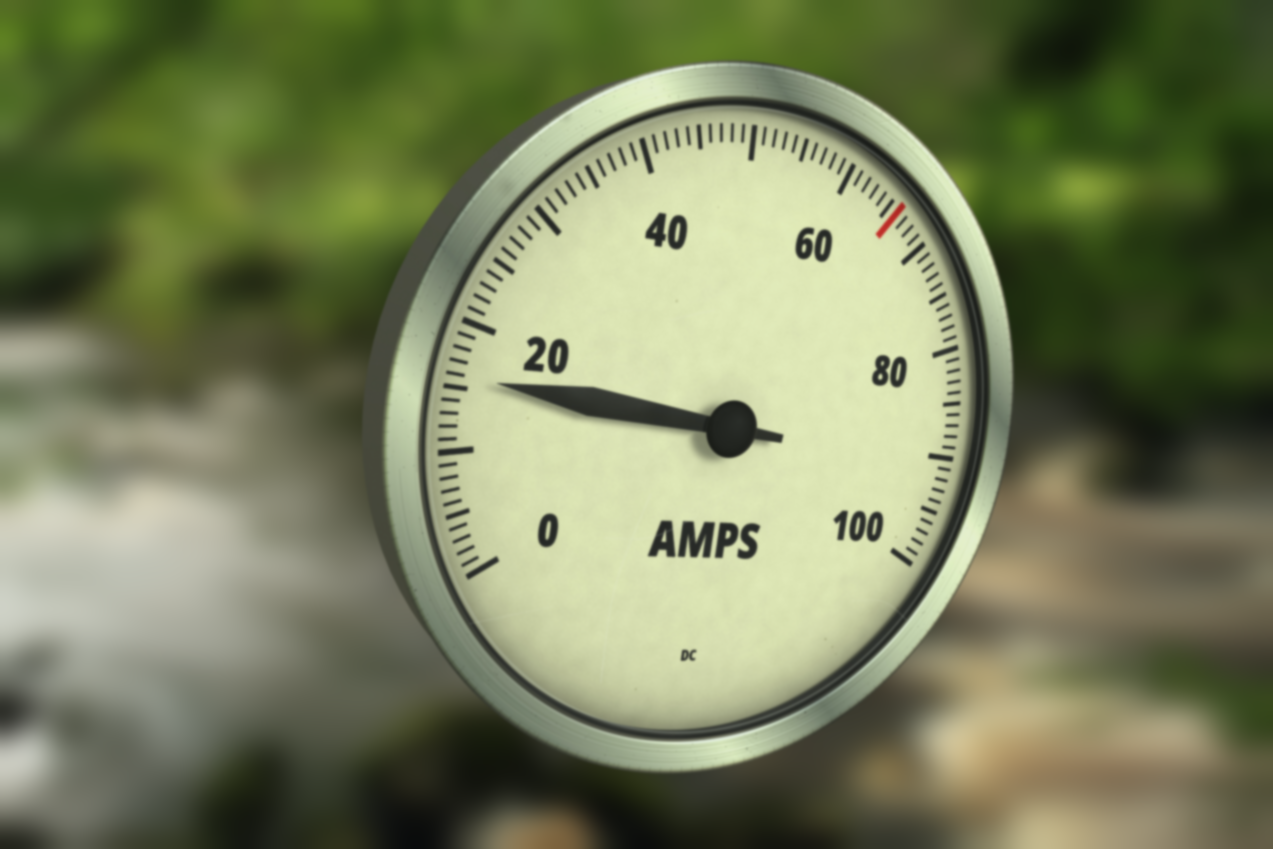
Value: 16,A
